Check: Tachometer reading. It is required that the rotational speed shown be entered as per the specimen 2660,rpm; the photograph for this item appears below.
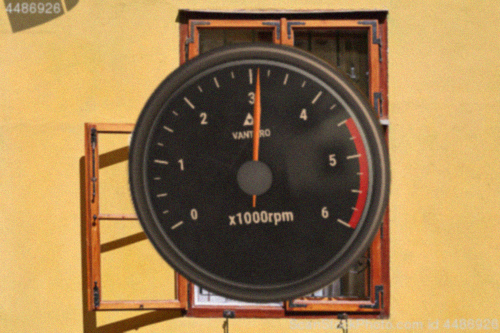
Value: 3125,rpm
